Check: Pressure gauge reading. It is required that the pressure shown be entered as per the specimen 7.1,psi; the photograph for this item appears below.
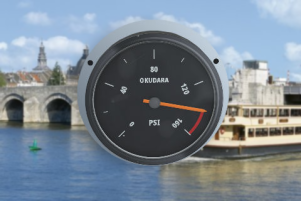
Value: 140,psi
